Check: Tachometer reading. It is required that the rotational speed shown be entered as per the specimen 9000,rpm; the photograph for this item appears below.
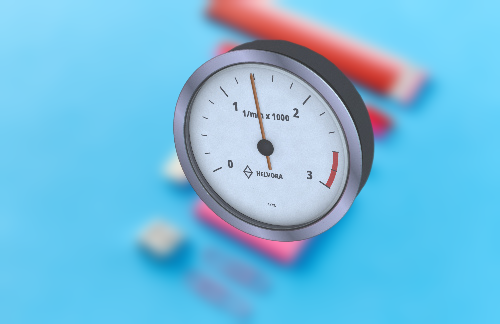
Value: 1400,rpm
